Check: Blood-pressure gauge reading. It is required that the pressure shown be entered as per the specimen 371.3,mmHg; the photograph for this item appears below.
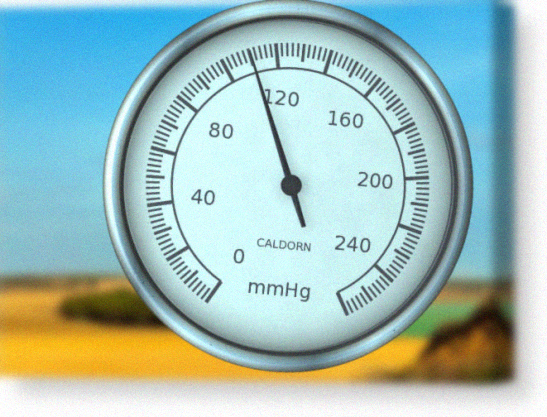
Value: 110,mmHg
